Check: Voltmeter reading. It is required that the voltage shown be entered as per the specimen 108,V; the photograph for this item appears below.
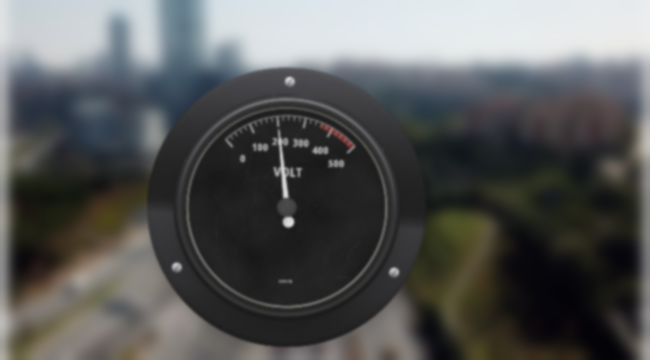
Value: 200,V
